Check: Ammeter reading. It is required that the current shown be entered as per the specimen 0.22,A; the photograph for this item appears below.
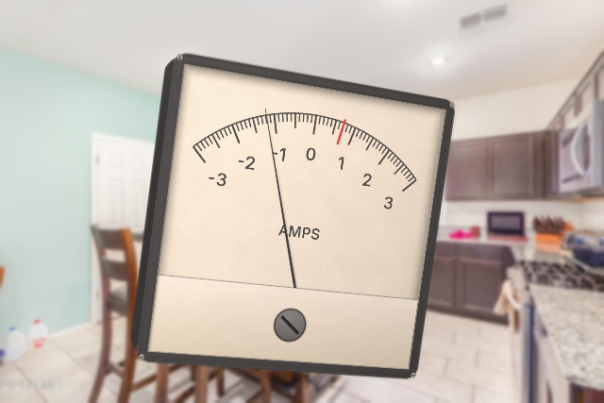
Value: -1.2,A
